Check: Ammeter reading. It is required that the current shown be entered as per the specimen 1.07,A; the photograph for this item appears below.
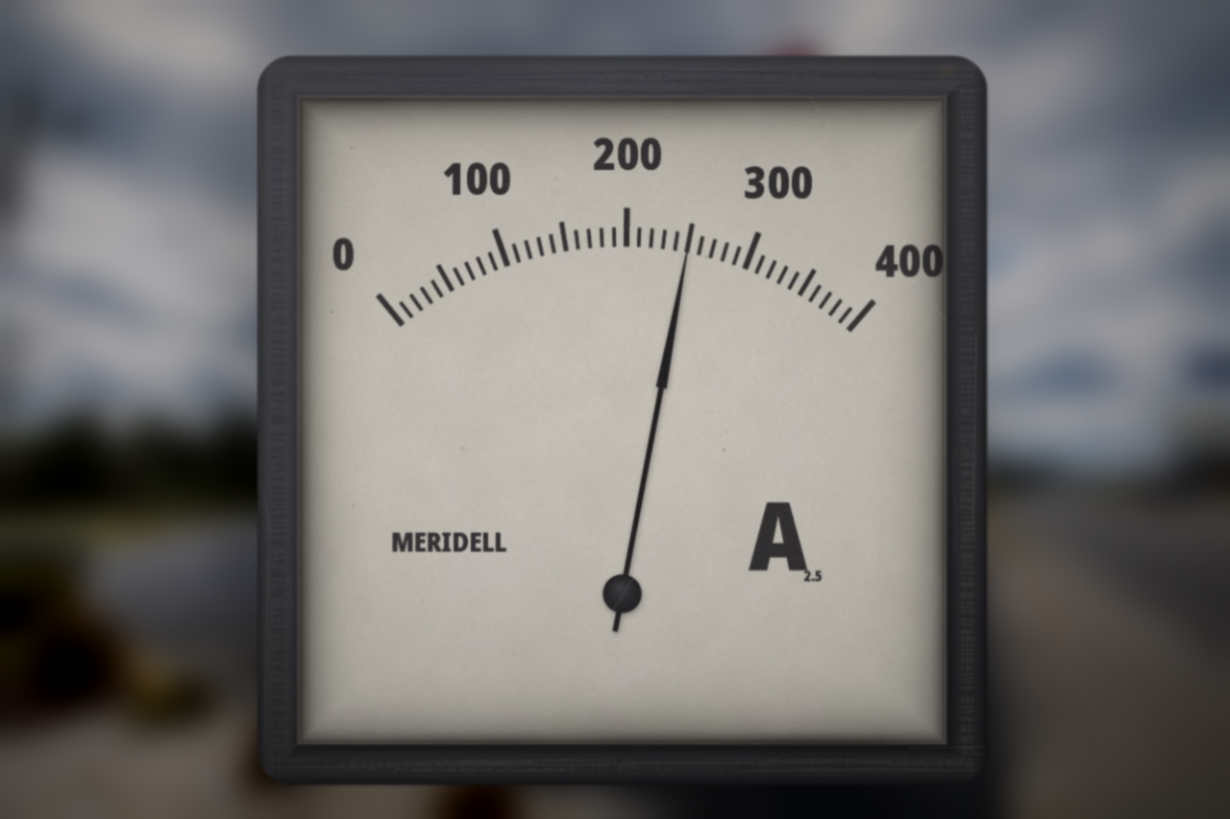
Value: 250,A
